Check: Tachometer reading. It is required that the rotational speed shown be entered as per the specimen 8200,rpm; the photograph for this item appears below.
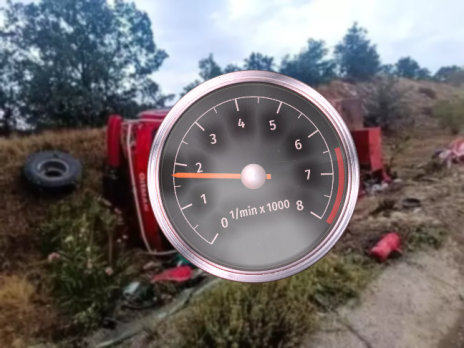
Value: 1750,rpm
